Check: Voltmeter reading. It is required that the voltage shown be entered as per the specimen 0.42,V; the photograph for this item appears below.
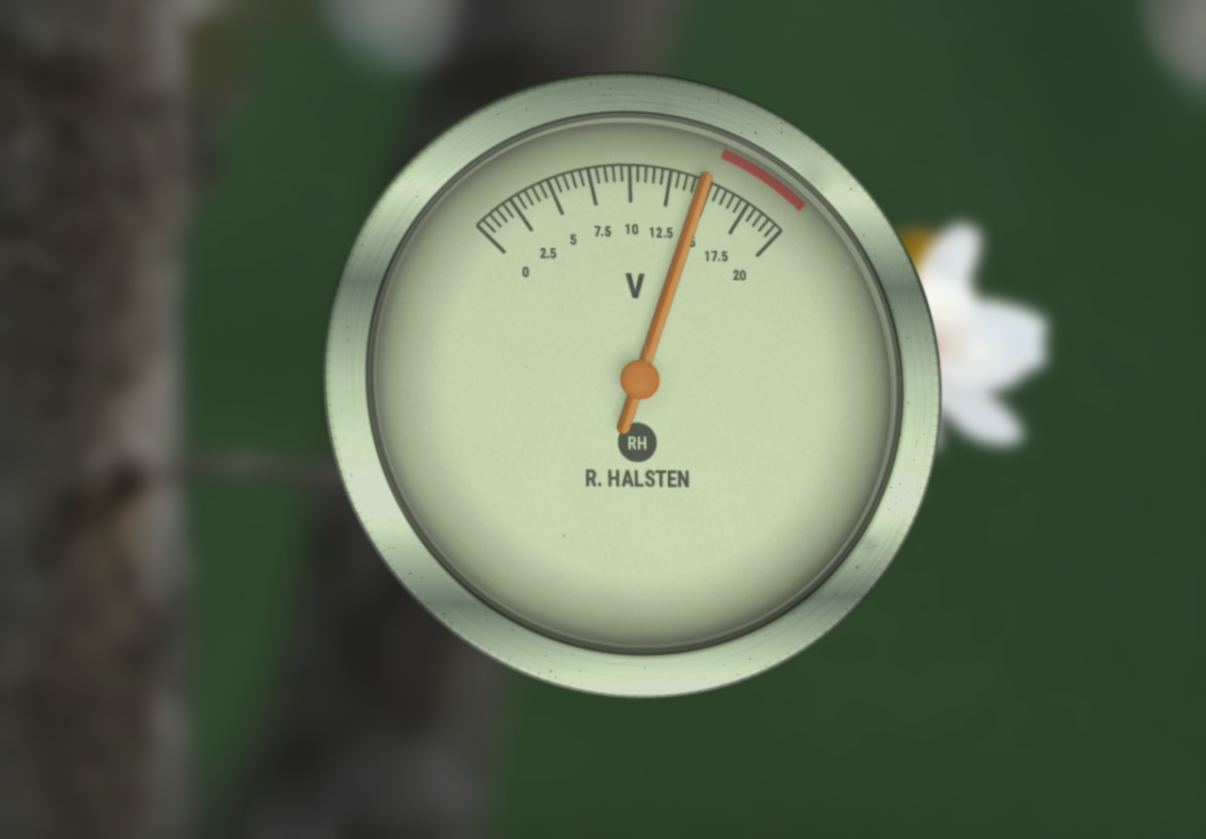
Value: 14.5,V
